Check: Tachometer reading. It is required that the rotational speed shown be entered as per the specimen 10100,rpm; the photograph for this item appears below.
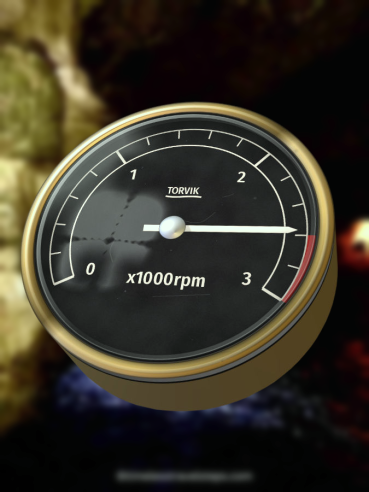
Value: 2600,rpm
